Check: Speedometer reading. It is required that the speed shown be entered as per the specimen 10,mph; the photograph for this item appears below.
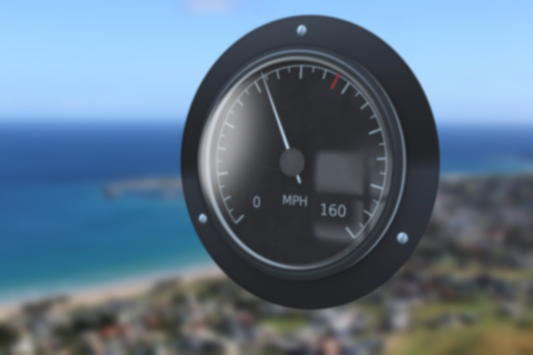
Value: 65,mph
